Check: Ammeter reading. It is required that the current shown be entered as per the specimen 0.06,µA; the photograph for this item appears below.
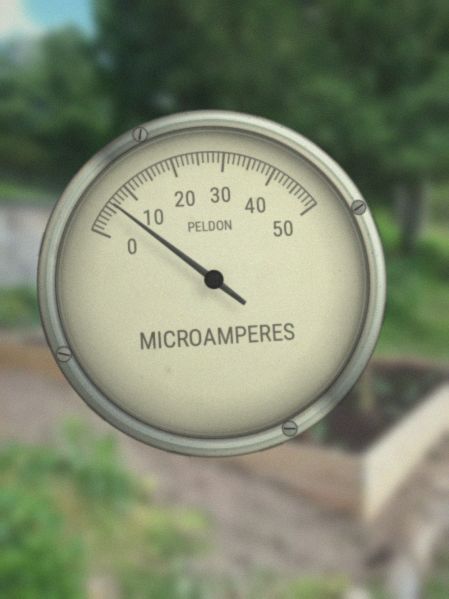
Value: 6,µA
